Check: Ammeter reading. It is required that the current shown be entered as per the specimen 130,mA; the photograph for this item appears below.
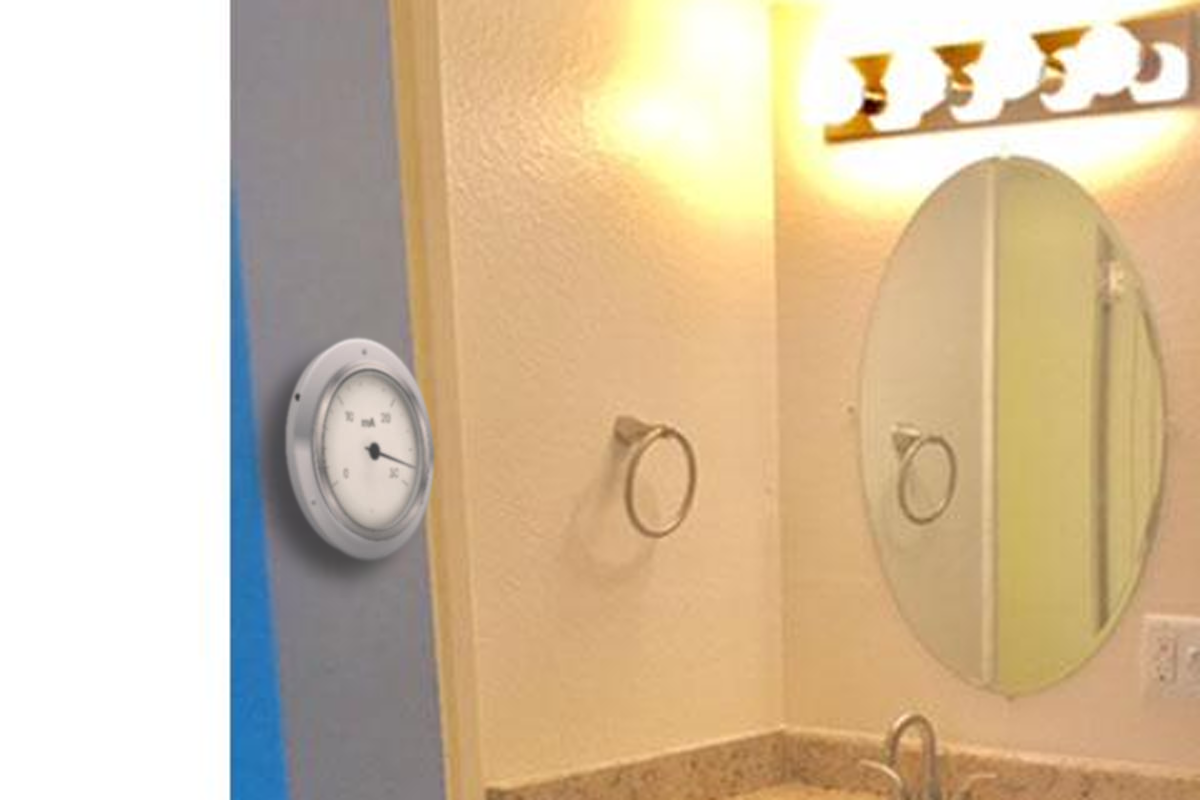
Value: 28,mA
